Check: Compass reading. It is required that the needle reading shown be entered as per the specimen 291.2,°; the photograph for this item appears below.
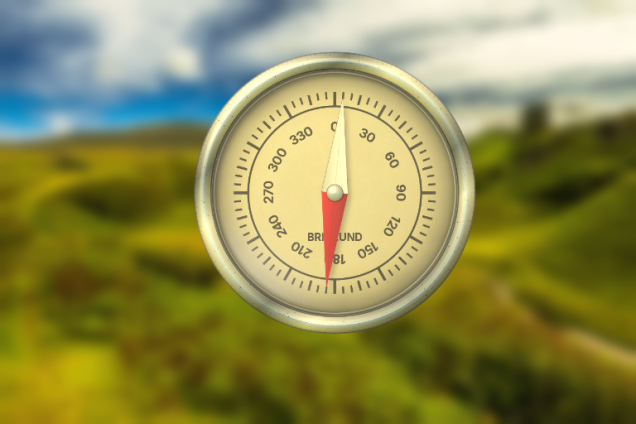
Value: 185,°
